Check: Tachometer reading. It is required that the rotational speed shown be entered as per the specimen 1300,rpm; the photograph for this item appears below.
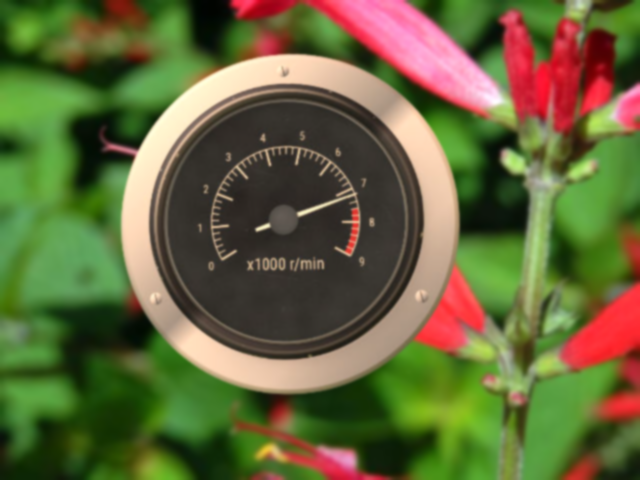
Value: 7200,rpm
